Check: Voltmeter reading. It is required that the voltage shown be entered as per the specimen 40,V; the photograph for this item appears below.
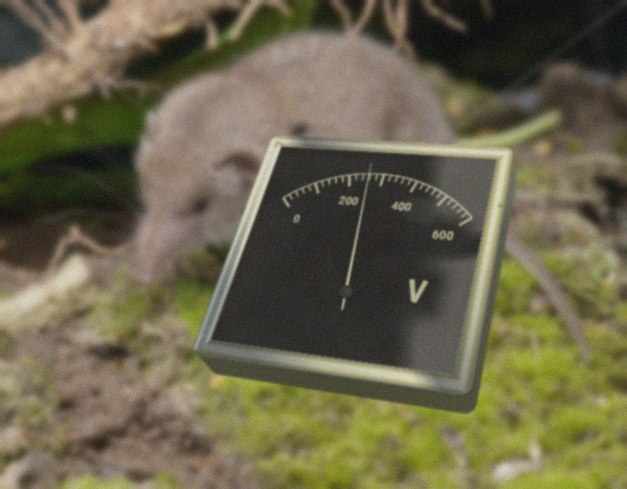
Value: 260,V
